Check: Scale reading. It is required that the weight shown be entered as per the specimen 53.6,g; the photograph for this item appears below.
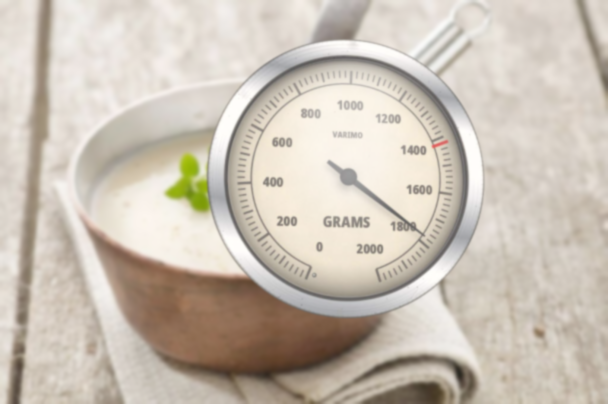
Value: 1780,g
